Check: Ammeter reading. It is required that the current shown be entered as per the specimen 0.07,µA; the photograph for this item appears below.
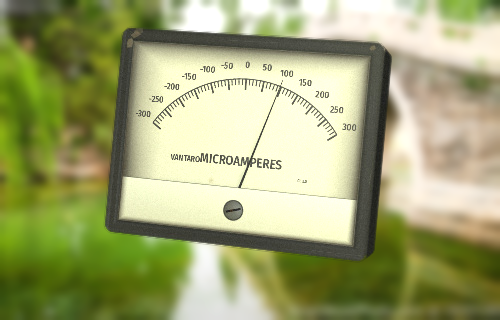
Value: 100,µA
